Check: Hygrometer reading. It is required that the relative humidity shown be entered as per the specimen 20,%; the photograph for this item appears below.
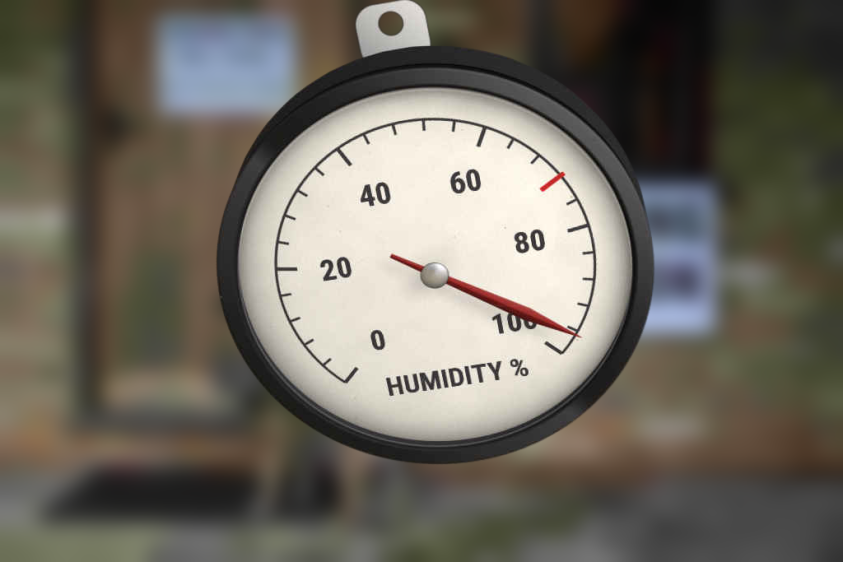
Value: 96,%
